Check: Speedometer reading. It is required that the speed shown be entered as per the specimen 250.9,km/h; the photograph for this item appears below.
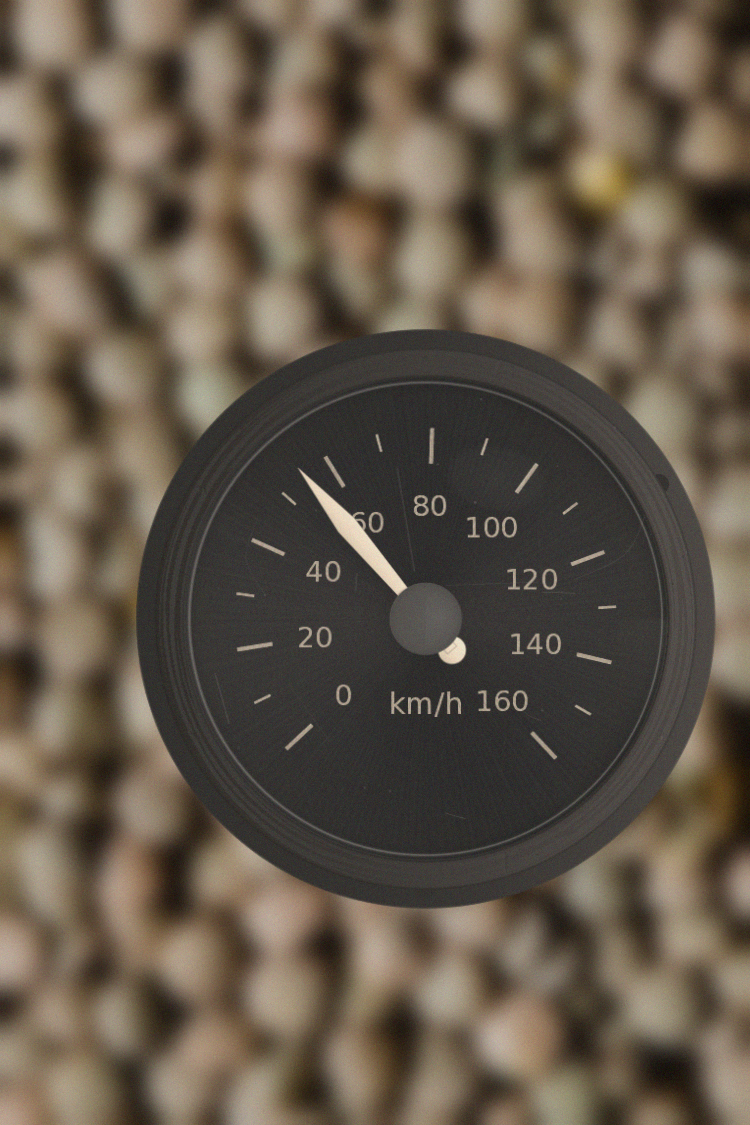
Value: 55,km/h
